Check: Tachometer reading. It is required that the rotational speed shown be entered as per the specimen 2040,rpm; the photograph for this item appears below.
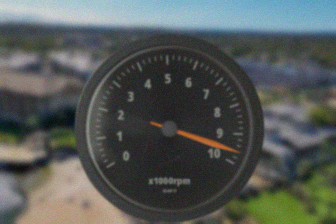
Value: 9600,rpm
